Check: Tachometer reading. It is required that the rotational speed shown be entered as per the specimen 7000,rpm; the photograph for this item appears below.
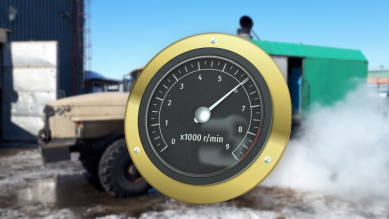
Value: 6000,rpm
